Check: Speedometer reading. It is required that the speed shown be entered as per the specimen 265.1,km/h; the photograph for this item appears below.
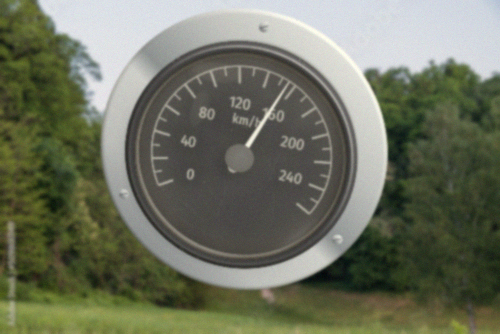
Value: 155,km/h
